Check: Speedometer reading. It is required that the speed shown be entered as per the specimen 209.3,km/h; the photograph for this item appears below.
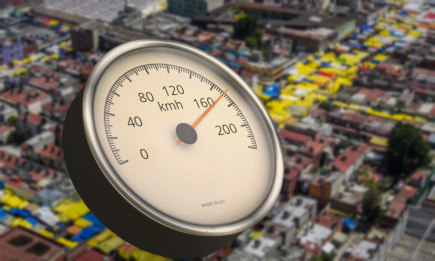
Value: 170,km/h
